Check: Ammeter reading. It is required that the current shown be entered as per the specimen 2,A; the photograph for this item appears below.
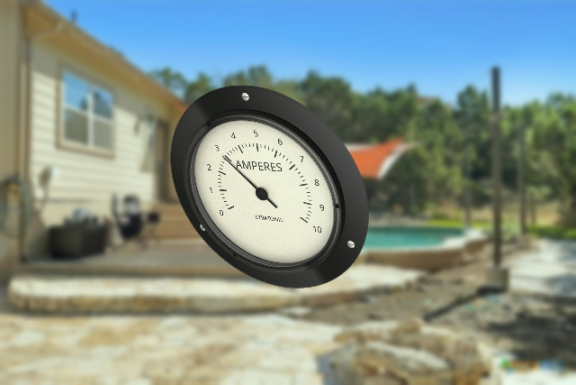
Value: 3,A
